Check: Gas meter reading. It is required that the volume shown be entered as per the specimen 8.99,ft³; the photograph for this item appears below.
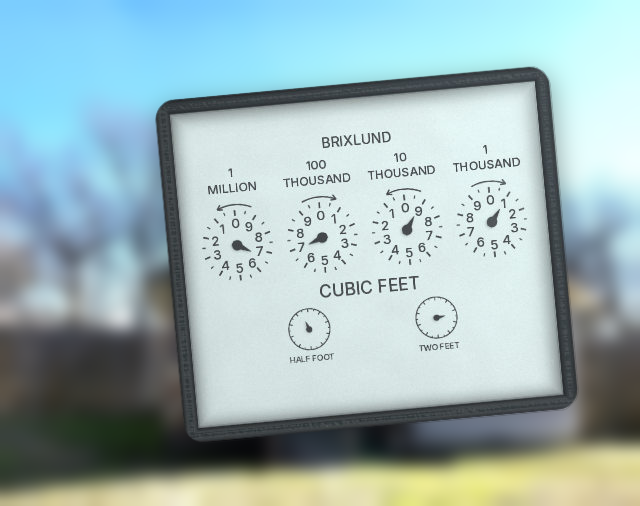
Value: 669100,ft³
